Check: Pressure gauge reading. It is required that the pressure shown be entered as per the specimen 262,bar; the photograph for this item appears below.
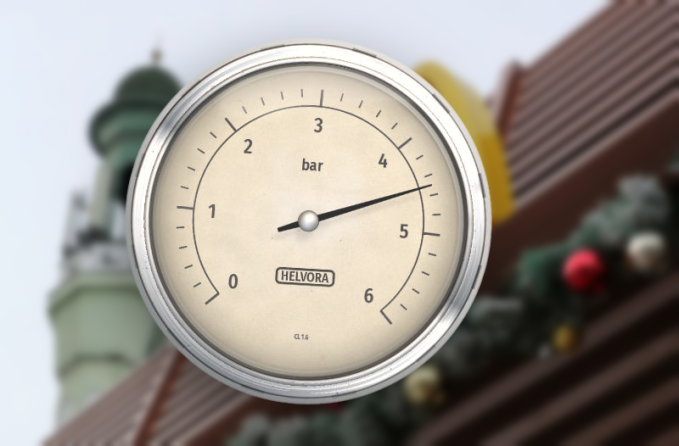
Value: 4.5,bar
